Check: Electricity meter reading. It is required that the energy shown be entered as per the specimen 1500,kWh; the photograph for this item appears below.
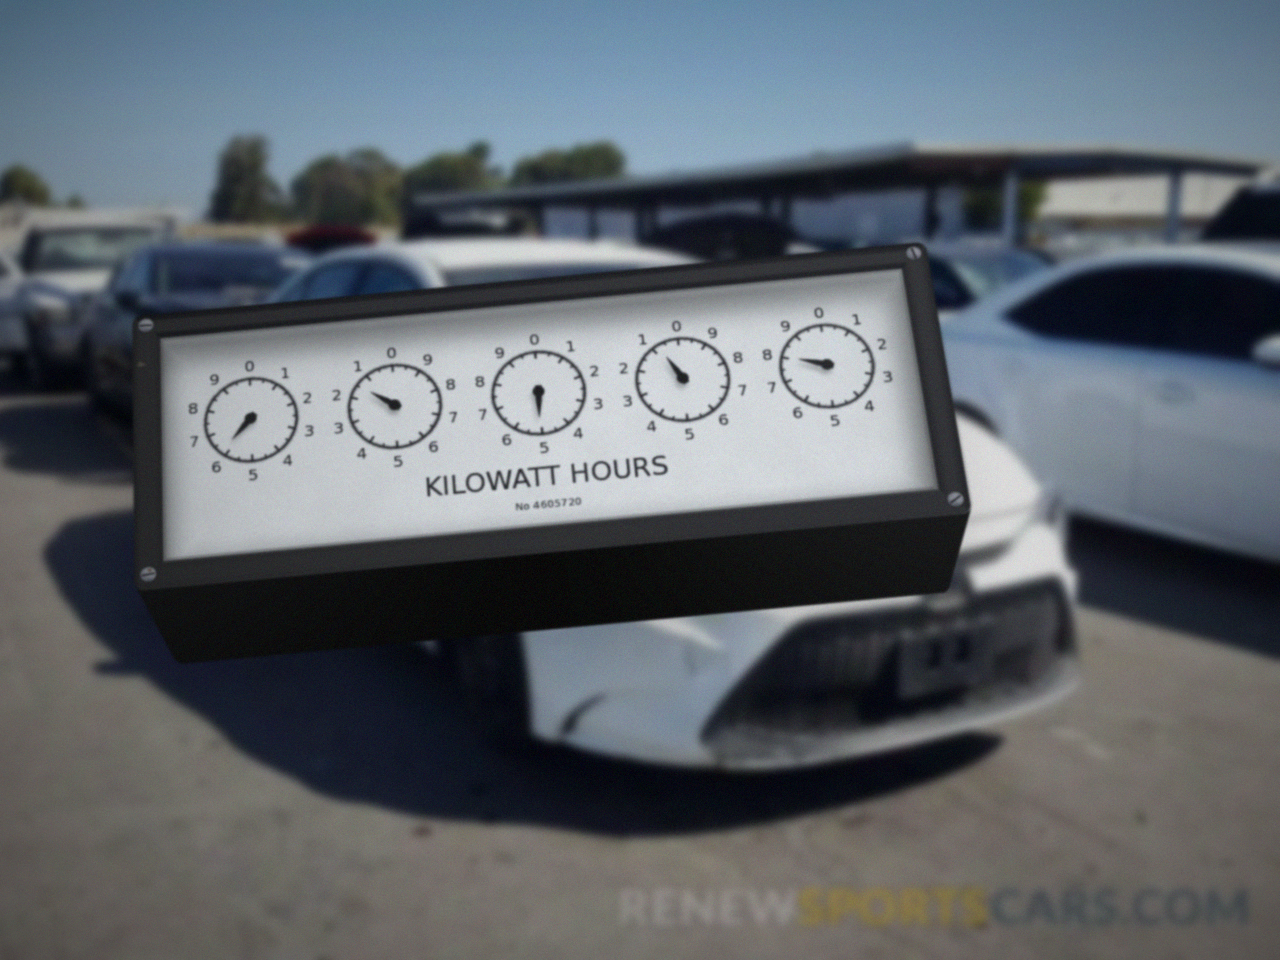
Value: 61508,kWh
